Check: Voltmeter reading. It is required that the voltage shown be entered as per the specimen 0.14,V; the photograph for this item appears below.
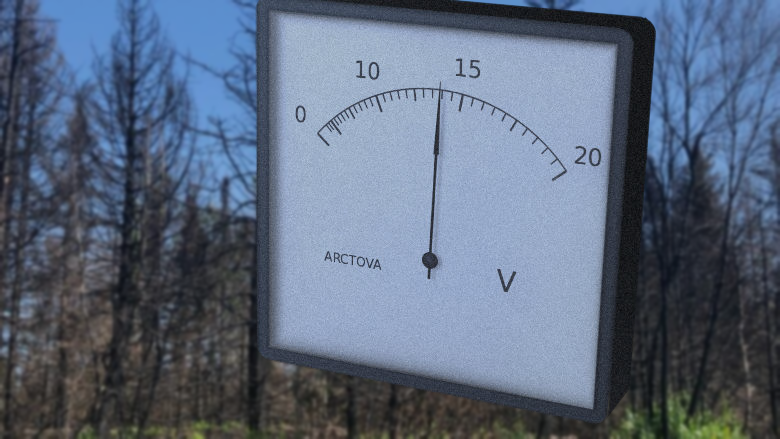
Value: 14,V
